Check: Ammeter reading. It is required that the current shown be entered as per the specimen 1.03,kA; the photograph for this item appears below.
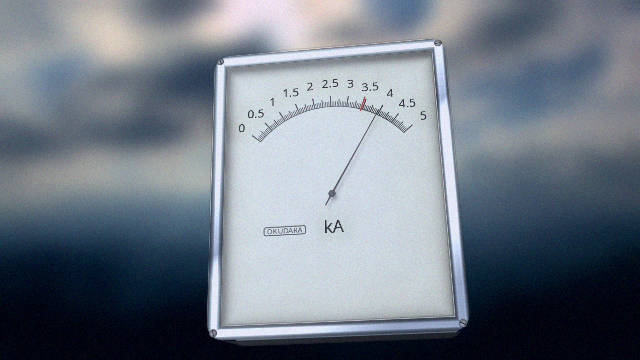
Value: 4,kA
